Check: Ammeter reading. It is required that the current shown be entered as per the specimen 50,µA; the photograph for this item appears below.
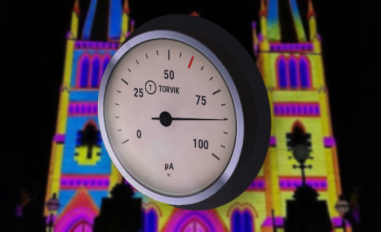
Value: 85,µA
